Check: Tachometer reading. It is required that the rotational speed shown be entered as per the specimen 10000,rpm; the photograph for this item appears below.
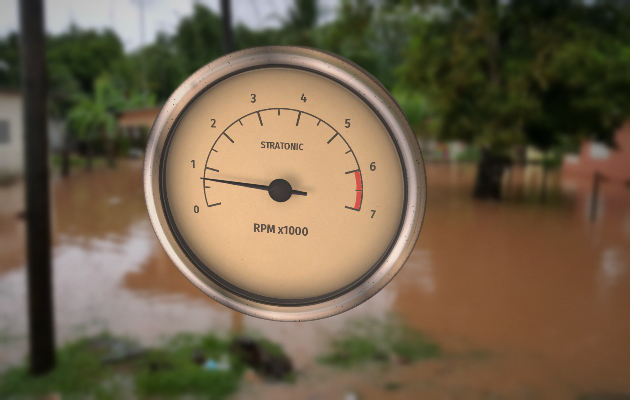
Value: 750,rpm
